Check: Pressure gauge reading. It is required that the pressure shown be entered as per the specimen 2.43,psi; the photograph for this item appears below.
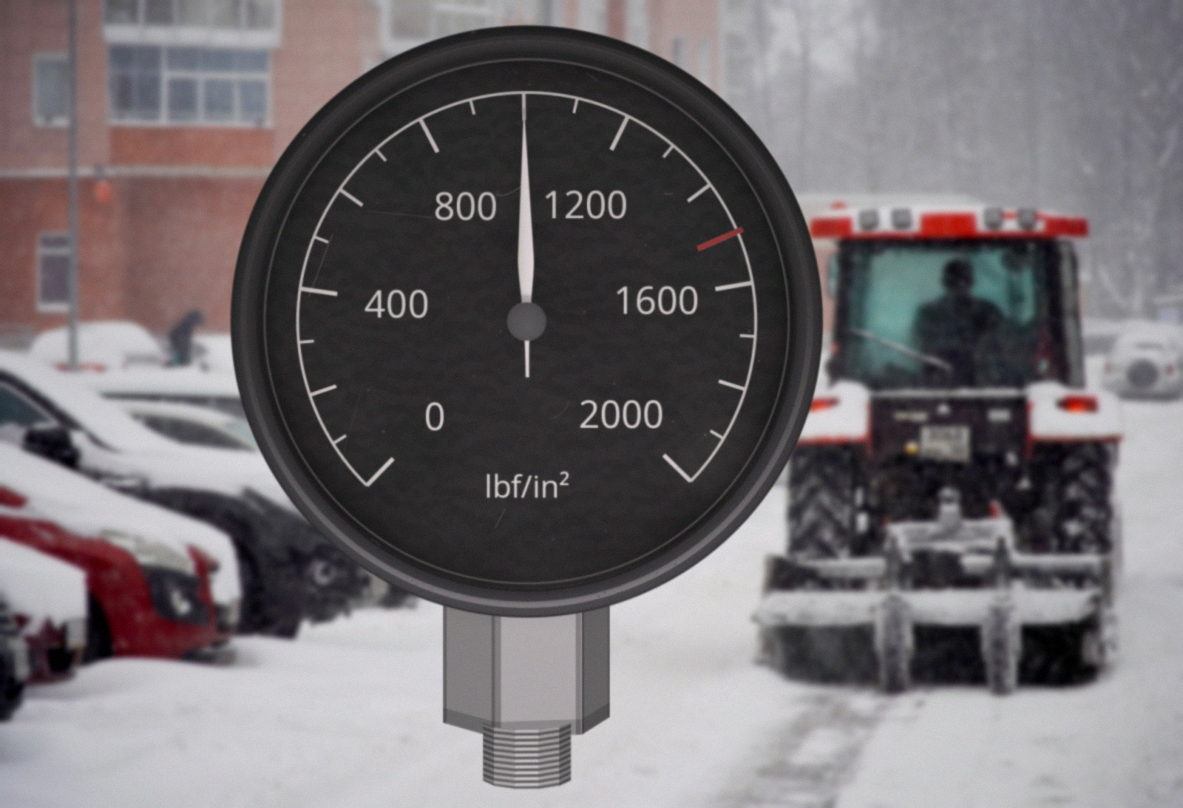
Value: 1000,psi
